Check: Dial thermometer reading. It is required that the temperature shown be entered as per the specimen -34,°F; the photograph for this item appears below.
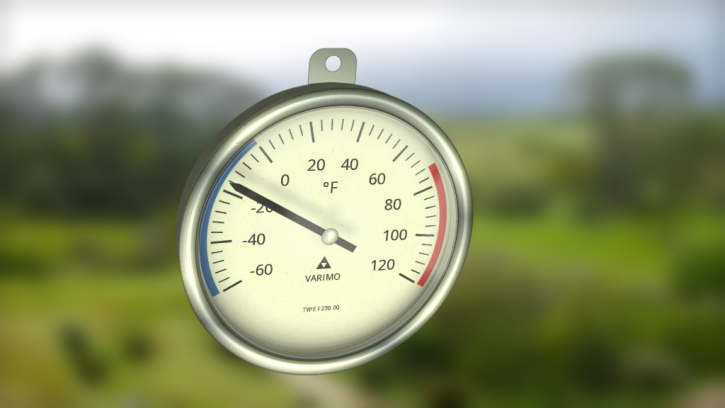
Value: -16,°F
